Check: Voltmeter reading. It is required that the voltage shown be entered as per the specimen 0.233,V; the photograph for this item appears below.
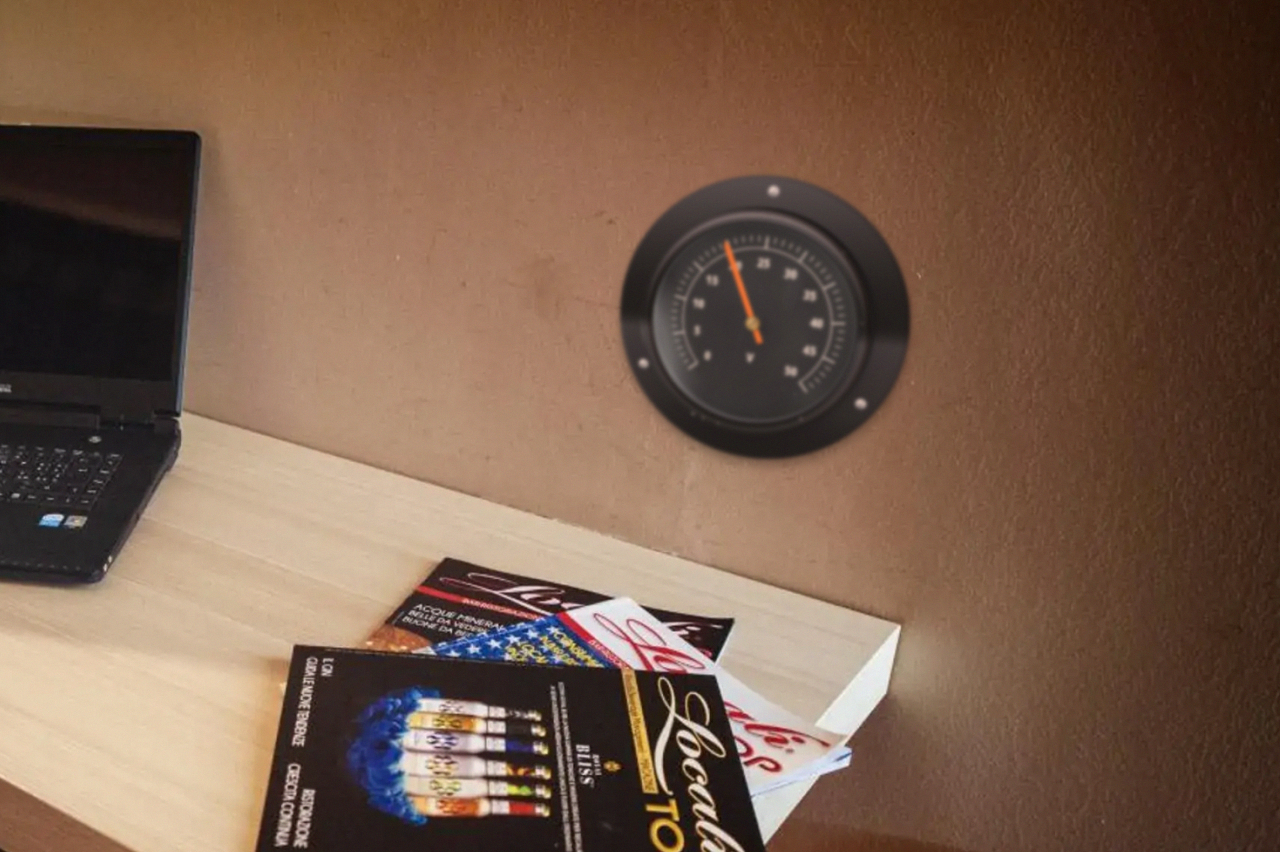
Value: 20,V
